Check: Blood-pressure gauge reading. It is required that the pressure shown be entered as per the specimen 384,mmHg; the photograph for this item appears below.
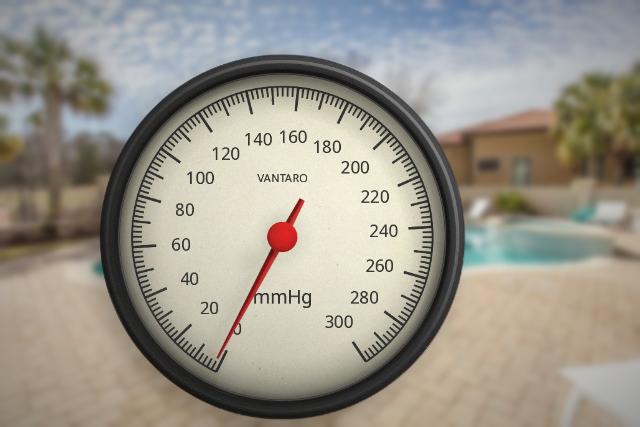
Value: 2,mmHg
